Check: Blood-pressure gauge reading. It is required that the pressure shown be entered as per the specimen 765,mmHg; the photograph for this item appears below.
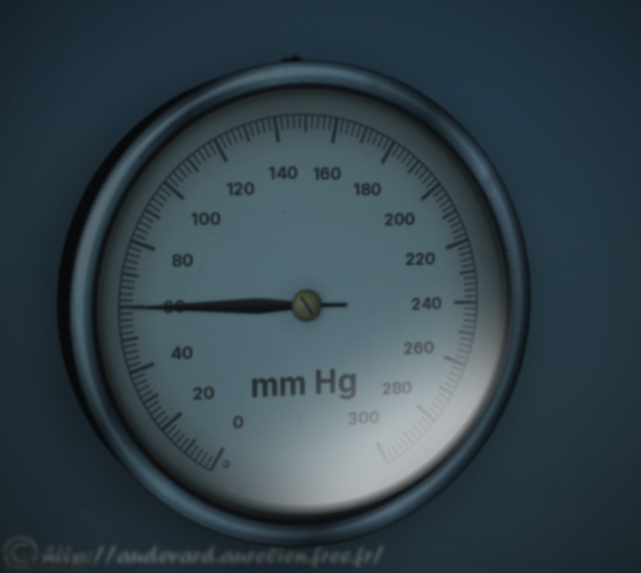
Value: 60,mmHg
